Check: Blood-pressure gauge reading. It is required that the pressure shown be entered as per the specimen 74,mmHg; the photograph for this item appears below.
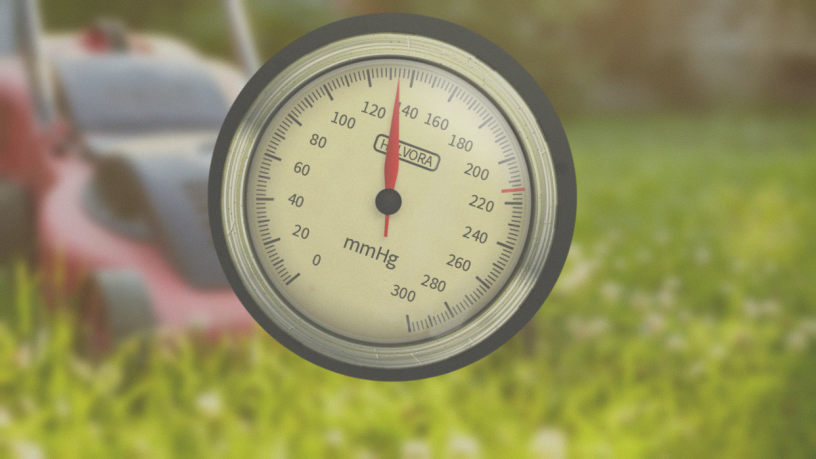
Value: 134,mmHg
